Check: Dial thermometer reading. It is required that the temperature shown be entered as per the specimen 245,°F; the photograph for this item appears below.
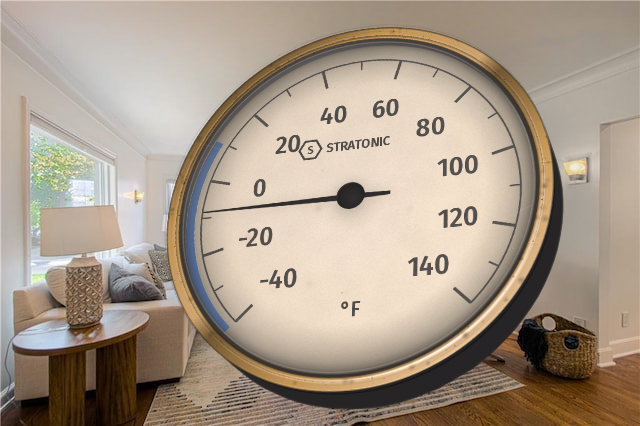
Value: -10,°F
